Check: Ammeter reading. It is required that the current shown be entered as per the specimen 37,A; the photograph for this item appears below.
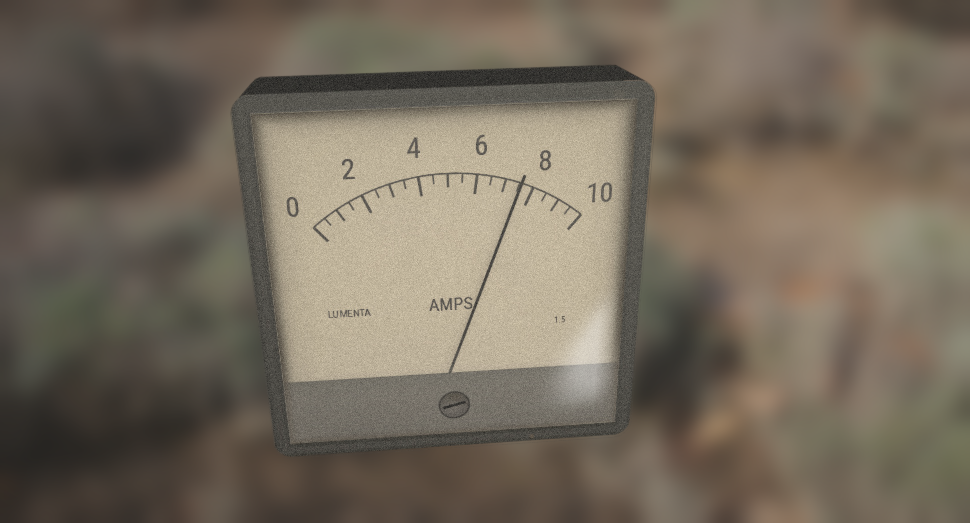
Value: 7.5,A
